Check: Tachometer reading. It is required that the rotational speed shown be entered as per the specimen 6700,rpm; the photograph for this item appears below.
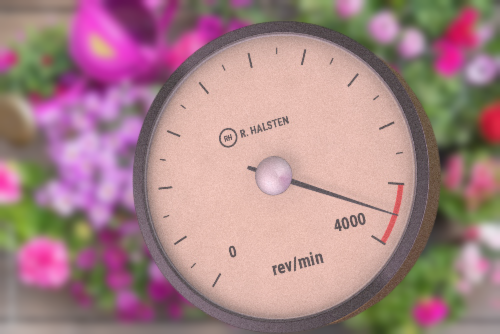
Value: 3800,rpm
